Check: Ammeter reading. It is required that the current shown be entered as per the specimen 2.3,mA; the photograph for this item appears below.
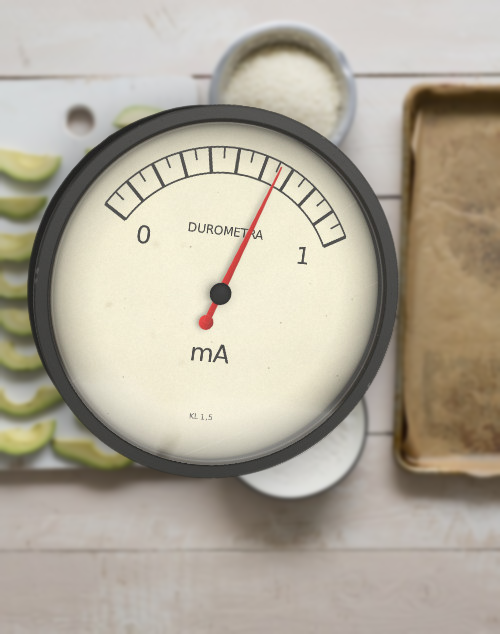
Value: 0.65,mA
